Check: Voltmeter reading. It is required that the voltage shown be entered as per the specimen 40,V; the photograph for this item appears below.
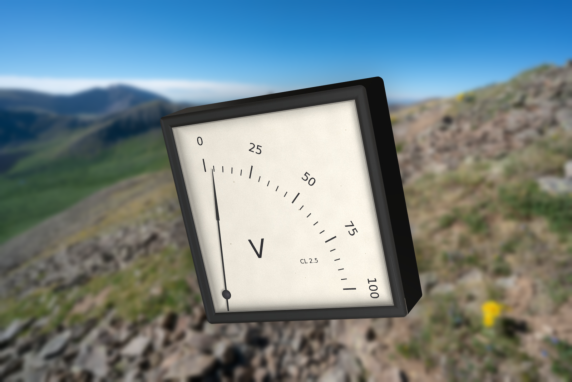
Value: 5,V
